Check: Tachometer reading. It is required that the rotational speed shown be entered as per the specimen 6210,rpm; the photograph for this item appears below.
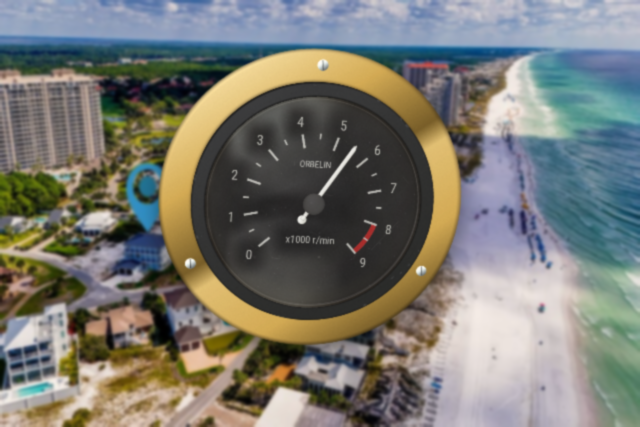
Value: 5500,rpm
